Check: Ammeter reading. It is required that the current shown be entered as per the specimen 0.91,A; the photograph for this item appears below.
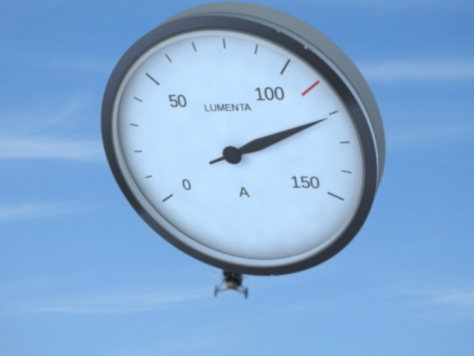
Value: 120,A
